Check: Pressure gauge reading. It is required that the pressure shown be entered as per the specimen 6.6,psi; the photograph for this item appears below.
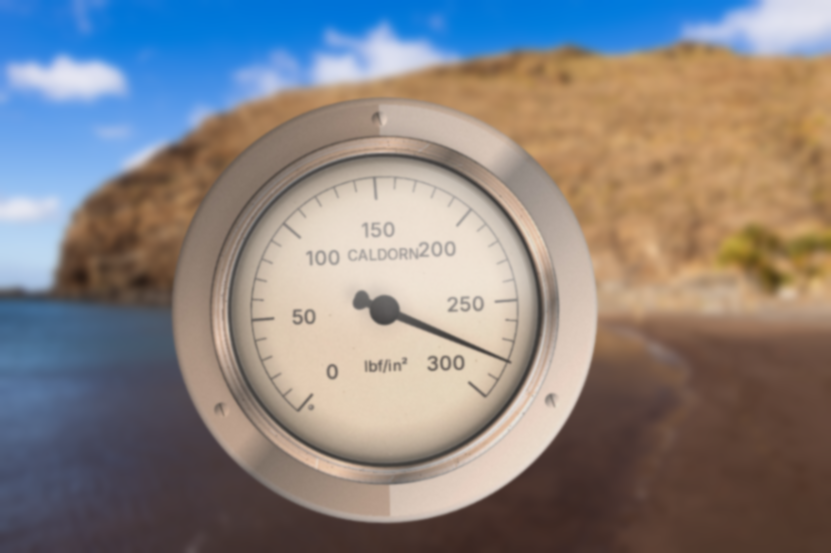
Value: 280,psi
